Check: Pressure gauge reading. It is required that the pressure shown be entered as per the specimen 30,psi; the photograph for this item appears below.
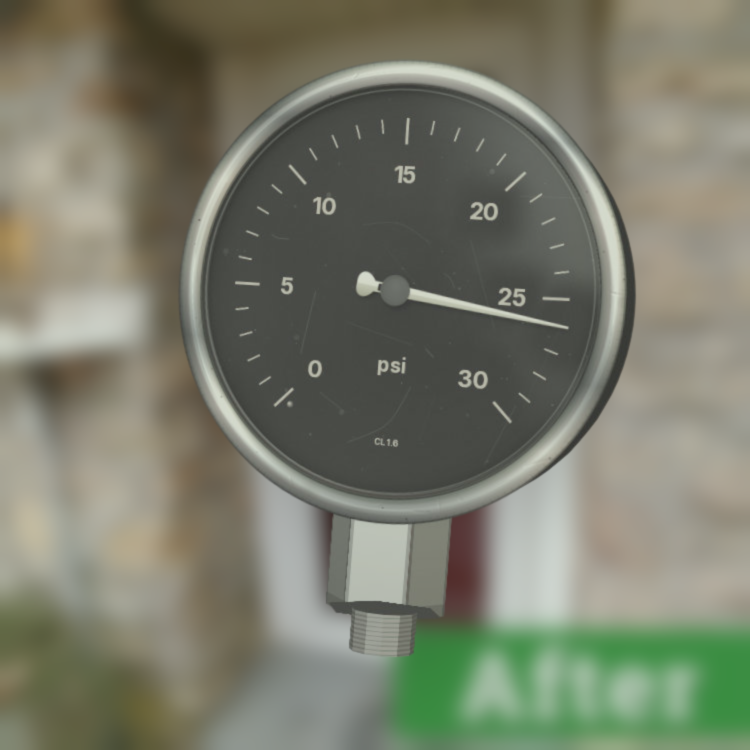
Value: 26,psi
